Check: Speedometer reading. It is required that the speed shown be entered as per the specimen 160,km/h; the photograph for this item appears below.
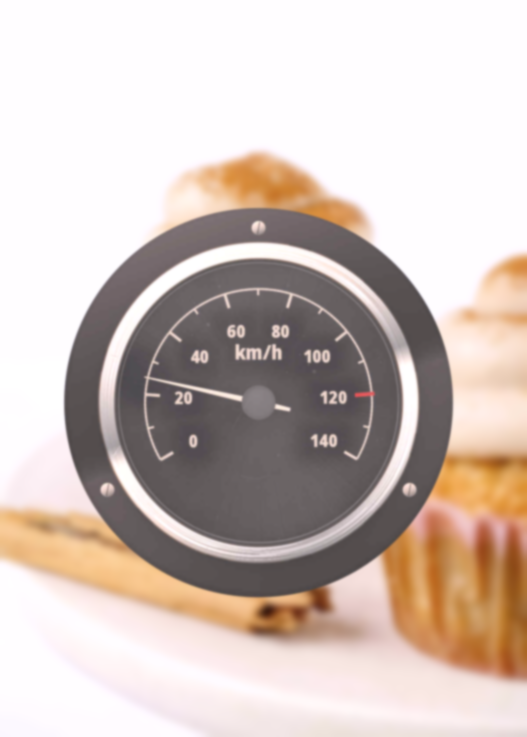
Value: 25,km/h
